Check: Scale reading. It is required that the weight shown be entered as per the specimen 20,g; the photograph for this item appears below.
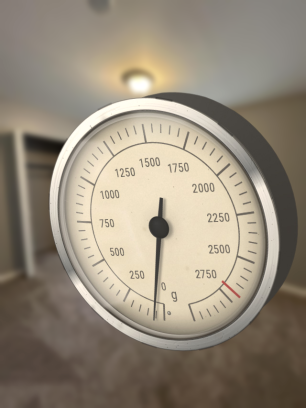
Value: 50,g
